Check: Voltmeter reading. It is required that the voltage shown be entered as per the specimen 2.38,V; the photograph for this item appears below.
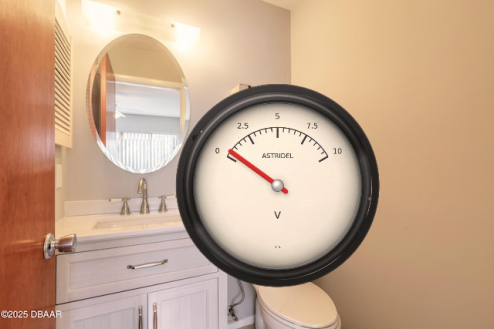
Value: 0.5,V
